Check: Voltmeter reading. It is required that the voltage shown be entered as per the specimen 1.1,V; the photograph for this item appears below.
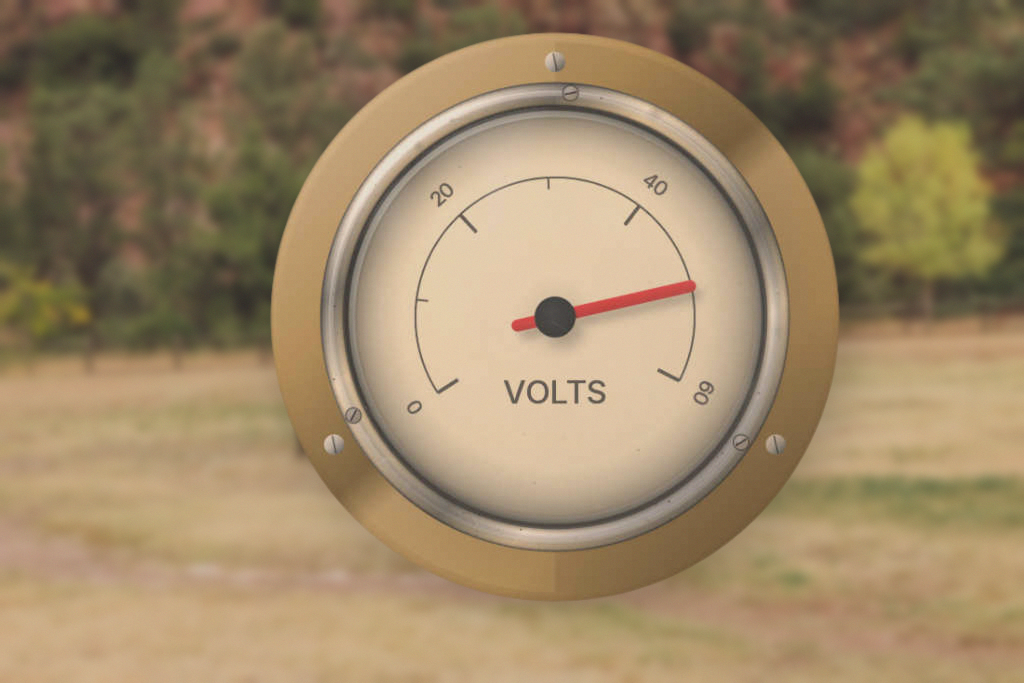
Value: 50,V
